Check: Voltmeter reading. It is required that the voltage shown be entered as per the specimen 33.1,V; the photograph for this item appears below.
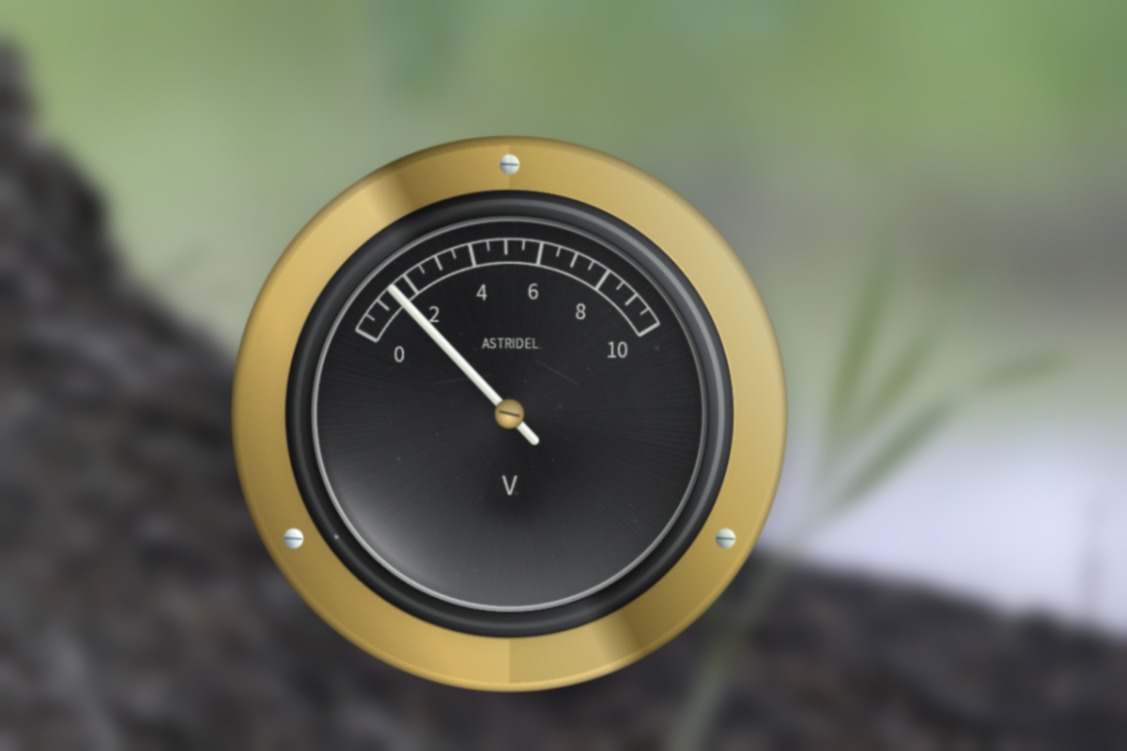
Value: 1.5,V
